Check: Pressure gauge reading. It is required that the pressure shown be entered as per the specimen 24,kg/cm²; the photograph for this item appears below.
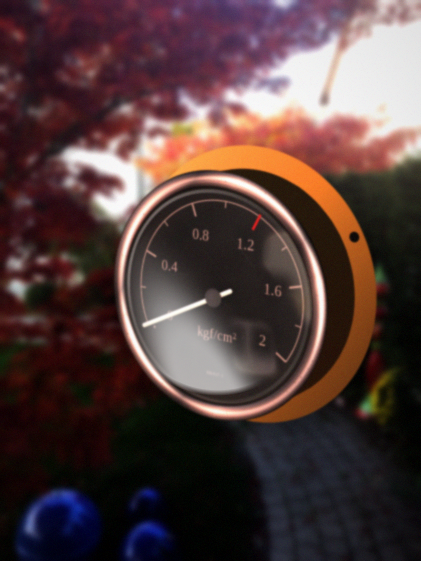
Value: 0,kg/cm²
